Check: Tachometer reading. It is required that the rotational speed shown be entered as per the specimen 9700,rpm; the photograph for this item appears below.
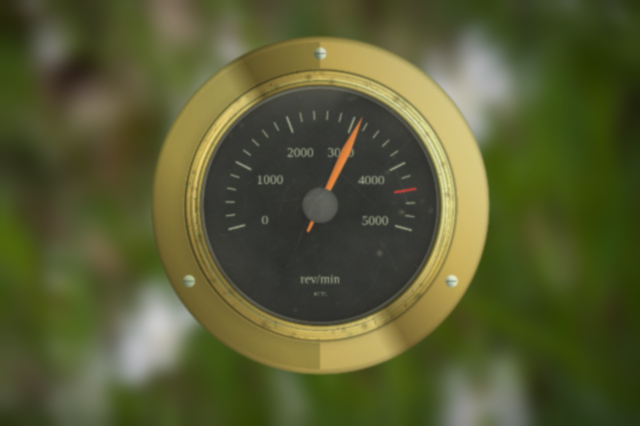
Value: 3100,rpm
